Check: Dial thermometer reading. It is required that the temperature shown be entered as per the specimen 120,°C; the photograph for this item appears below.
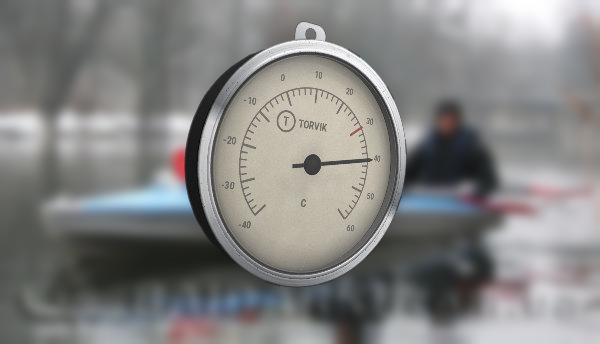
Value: 40,°C
